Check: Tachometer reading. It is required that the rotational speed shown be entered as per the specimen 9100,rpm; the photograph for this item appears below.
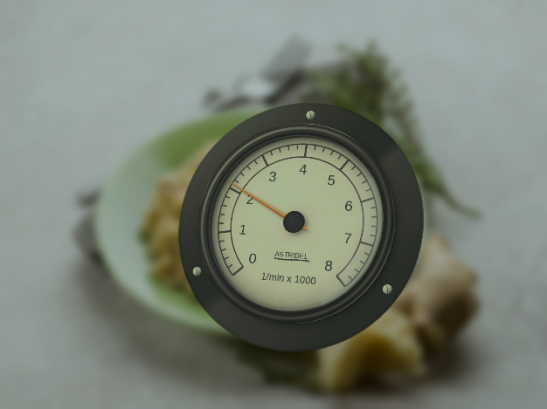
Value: 2100,rpm
